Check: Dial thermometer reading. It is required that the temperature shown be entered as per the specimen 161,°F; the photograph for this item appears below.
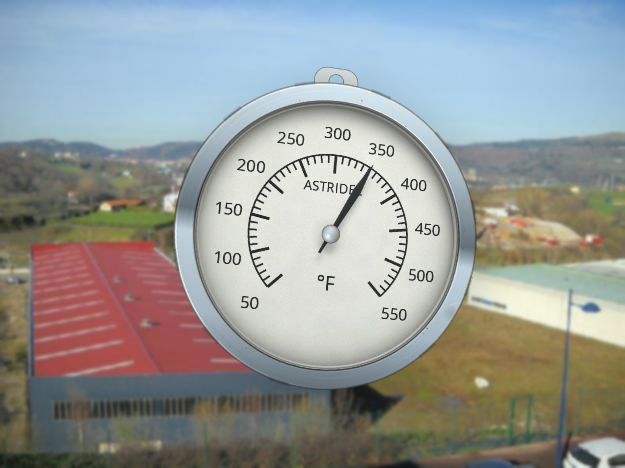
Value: 350,°F
